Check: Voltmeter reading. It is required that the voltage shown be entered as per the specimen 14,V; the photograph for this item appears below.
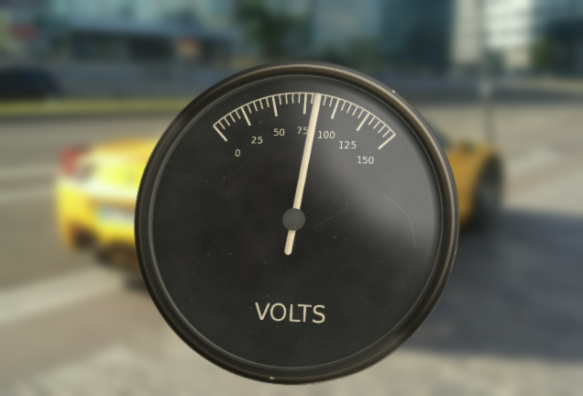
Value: 85,V
